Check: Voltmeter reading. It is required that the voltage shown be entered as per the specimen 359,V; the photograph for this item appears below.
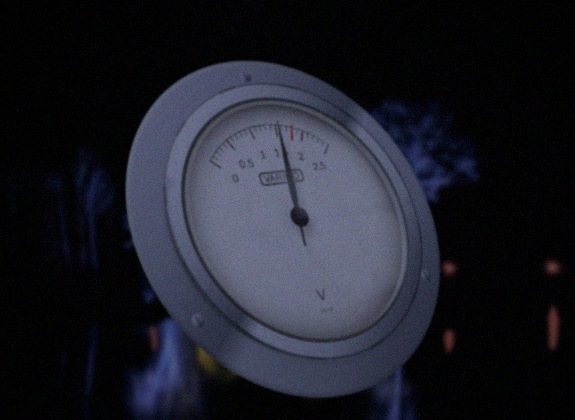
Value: 1.5,V
